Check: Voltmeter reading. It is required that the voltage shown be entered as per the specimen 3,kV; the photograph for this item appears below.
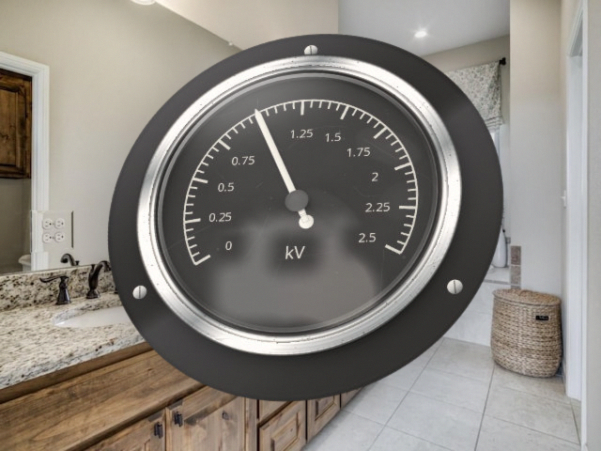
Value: 1,kV
